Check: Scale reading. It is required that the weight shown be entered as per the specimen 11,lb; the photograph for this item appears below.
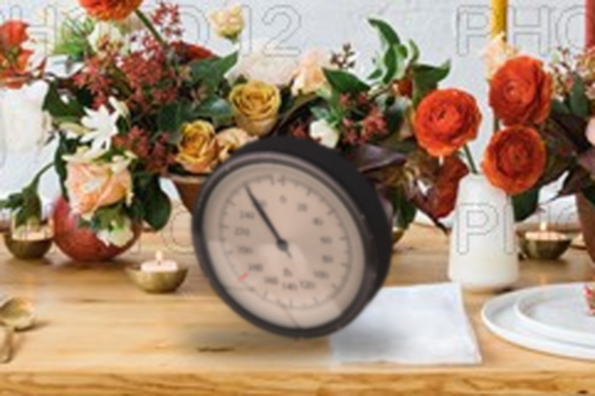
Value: 260,lb
